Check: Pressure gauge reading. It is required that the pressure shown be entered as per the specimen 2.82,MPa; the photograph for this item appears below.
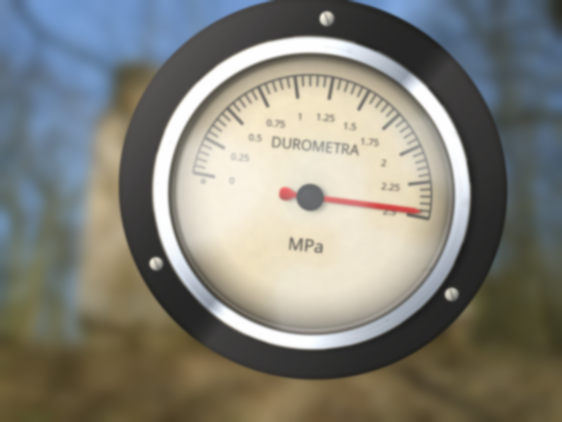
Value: 2.45,MPa
